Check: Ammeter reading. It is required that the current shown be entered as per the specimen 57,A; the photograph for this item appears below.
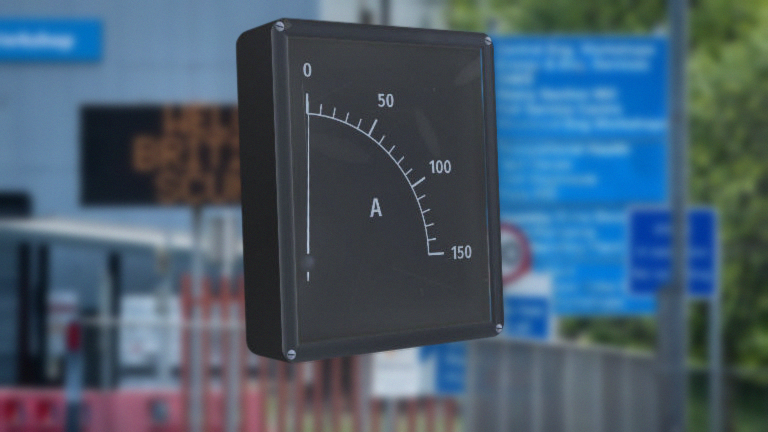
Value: 0,A
